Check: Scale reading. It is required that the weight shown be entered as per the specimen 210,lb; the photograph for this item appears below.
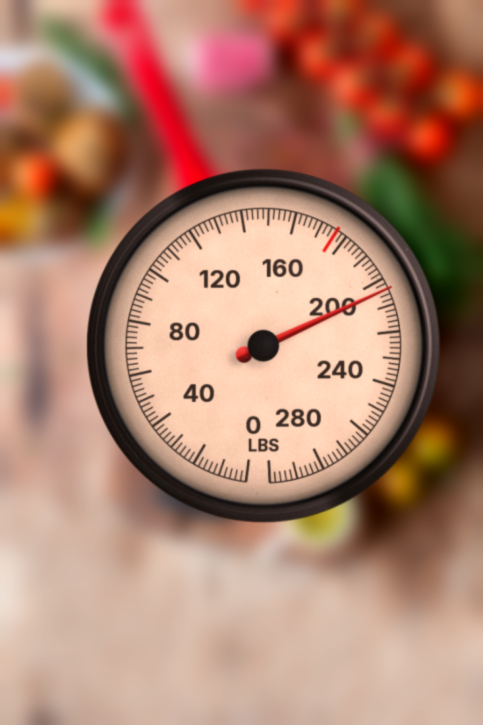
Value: 204,lb
